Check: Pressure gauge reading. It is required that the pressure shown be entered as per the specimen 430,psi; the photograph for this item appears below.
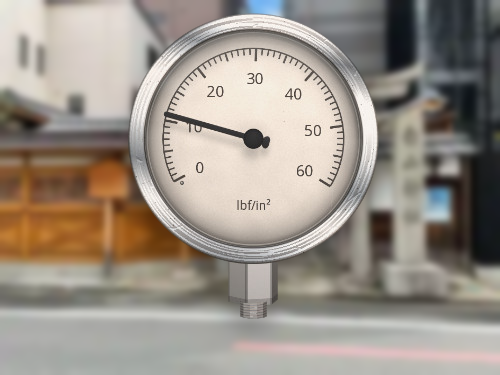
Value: 11,psi
